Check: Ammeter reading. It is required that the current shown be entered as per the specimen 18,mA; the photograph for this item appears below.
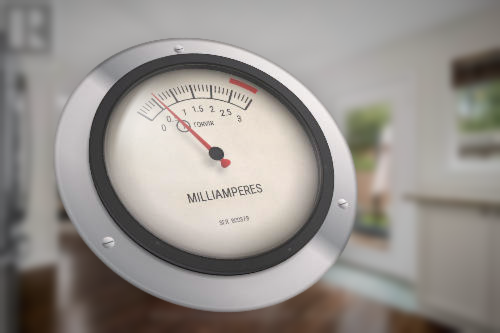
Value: 0.5,mA
